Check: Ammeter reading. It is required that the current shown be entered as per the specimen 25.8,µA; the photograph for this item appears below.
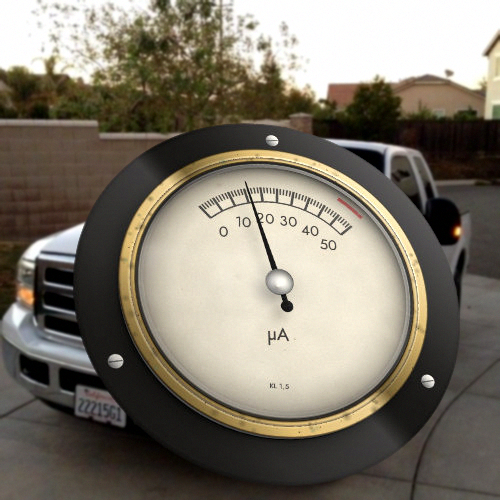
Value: 15,µA
